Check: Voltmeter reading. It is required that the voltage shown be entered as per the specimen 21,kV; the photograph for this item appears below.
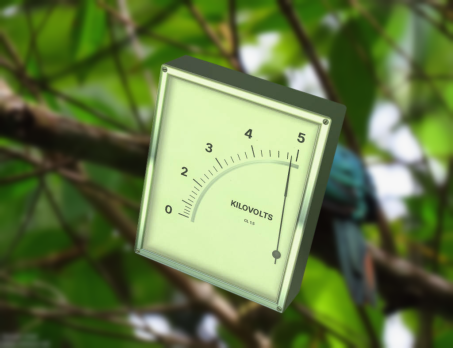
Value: 4.9,kV
